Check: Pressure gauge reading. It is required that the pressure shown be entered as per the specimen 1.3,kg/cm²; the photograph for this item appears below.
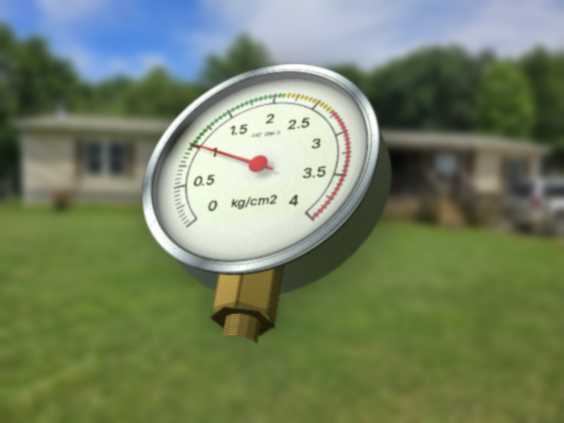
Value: 1,kg/cm²
